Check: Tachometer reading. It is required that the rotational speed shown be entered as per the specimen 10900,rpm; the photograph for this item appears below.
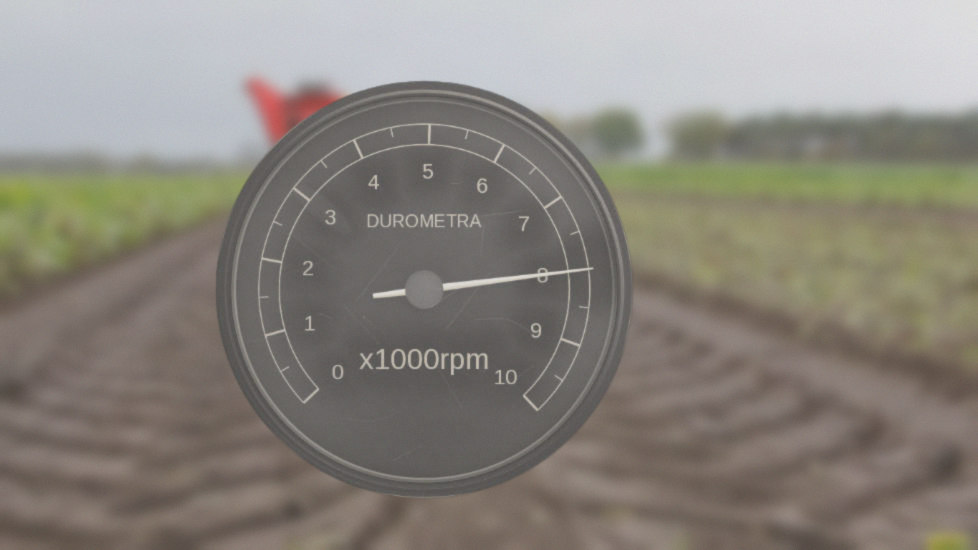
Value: 8000,rpm
